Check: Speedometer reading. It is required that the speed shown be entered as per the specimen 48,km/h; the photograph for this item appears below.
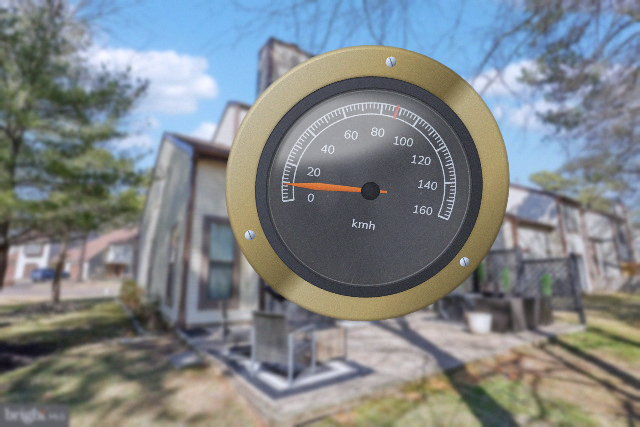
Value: 10,km/h
